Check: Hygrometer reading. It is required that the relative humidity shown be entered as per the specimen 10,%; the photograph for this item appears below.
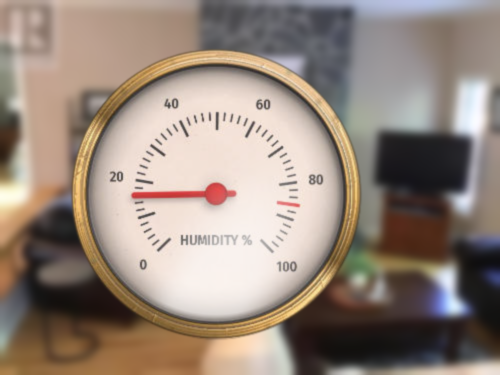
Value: 16,%
